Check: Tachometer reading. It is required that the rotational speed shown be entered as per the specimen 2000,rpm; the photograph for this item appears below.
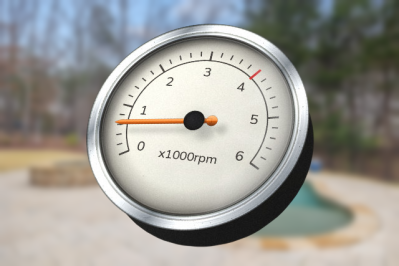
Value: 600,rpm
